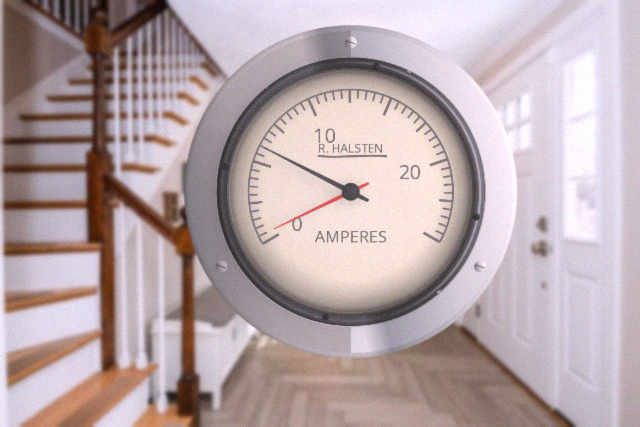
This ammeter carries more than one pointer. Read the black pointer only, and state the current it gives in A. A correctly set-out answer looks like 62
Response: 6
